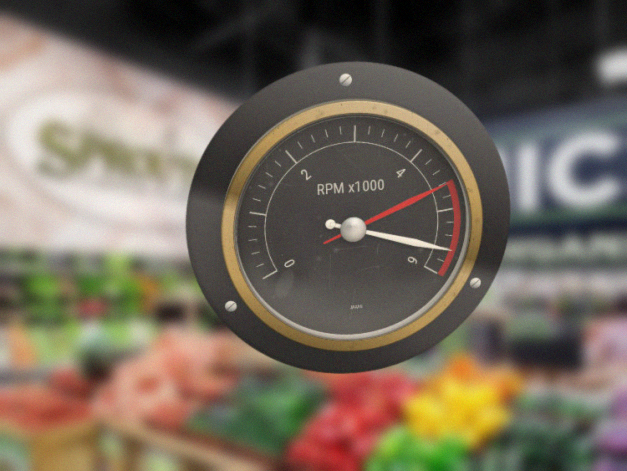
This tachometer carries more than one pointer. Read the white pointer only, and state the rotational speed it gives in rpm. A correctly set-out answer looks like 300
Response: 5600
